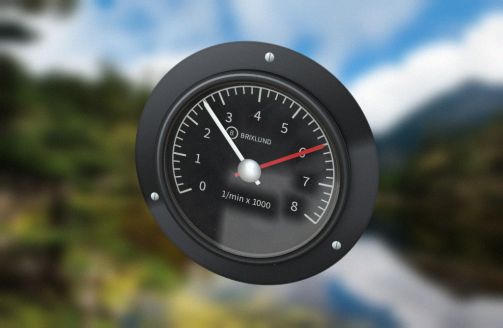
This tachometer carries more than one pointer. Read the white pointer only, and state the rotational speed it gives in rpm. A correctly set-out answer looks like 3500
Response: 2600
